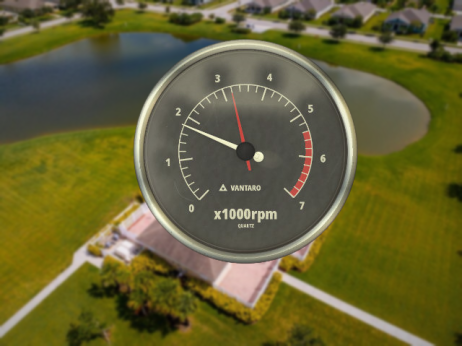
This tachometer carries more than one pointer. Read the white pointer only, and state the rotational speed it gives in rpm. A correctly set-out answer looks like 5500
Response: 1800
